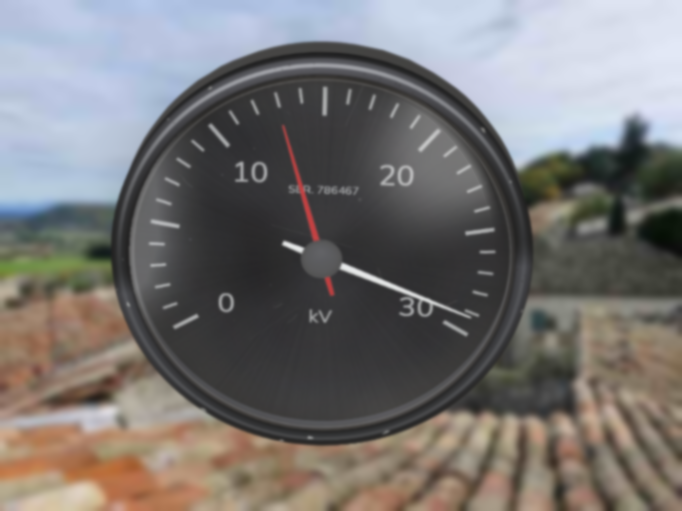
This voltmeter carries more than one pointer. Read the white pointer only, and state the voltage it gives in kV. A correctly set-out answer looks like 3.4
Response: 29
